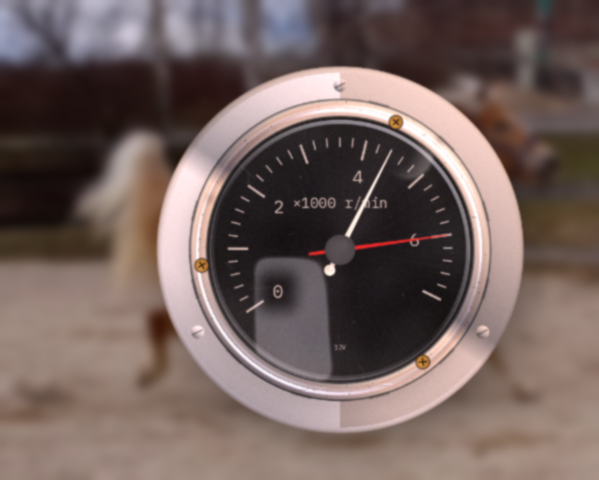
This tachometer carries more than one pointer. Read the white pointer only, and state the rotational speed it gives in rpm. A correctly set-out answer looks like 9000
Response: 4400
